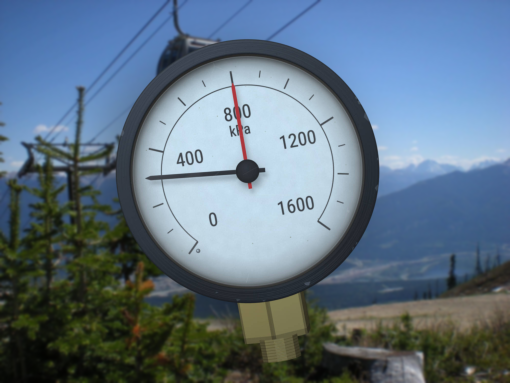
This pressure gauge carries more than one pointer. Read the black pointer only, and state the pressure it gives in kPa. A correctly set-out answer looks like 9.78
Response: 300
